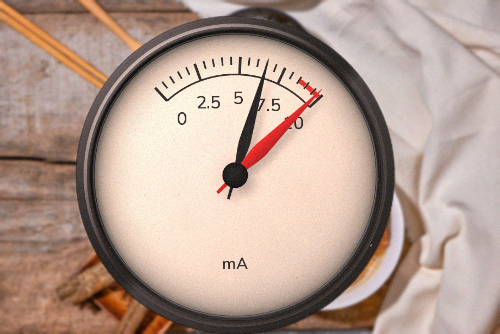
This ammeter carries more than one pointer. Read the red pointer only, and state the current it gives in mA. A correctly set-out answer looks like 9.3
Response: 9.75
